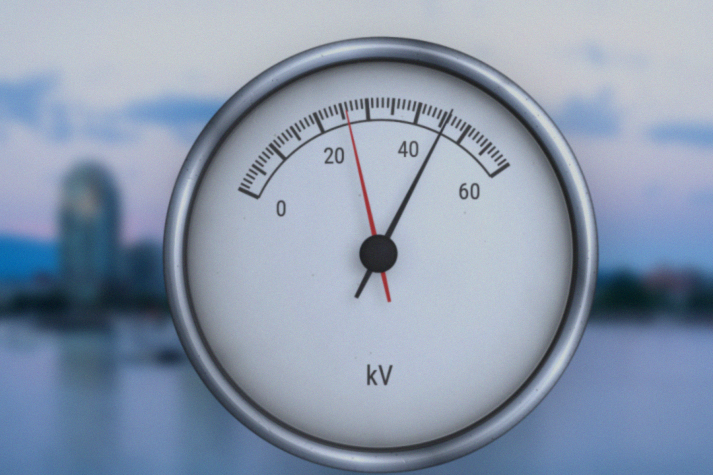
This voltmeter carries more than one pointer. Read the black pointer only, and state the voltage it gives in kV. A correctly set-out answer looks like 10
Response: 46
